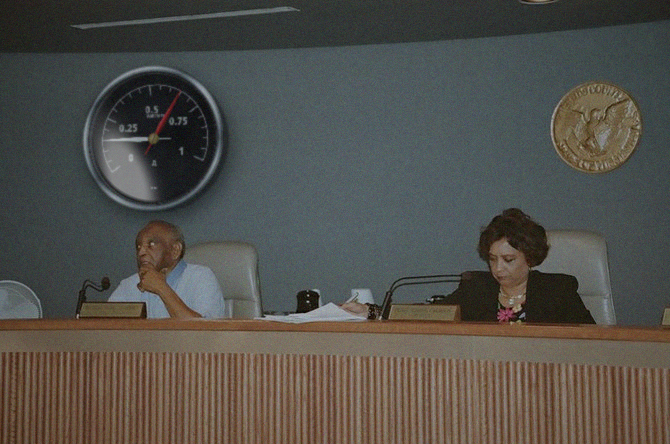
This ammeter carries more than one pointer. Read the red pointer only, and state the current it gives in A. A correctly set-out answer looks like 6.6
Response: 0.65
